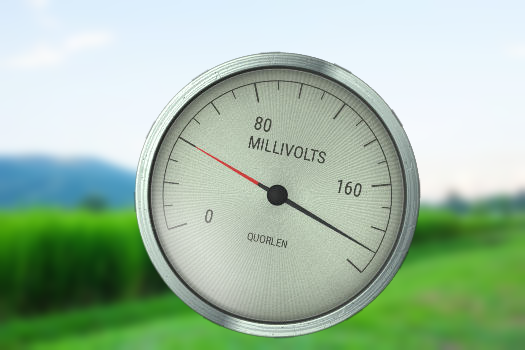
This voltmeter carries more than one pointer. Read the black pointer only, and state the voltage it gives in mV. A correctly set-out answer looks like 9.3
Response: 190
